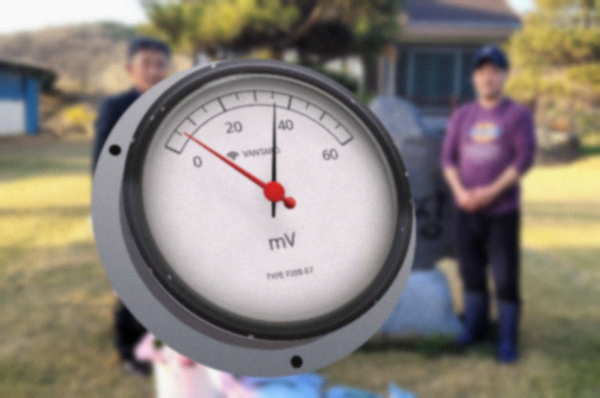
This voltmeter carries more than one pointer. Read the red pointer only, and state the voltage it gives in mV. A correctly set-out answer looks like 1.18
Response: 5
